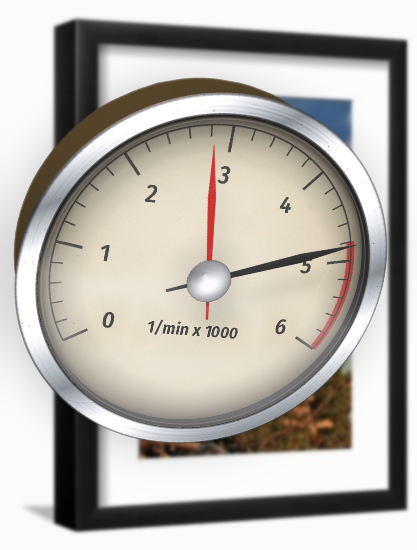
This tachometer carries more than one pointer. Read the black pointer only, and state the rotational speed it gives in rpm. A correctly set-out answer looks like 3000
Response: 4800
